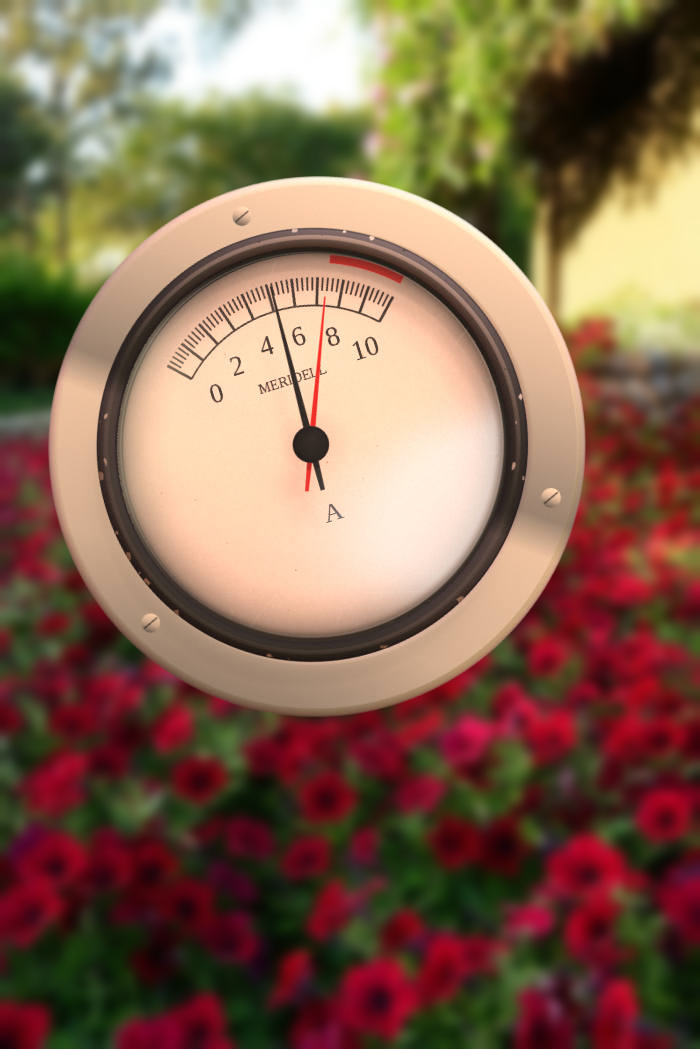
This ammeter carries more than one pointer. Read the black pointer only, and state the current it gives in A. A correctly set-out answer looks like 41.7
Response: 5.2
